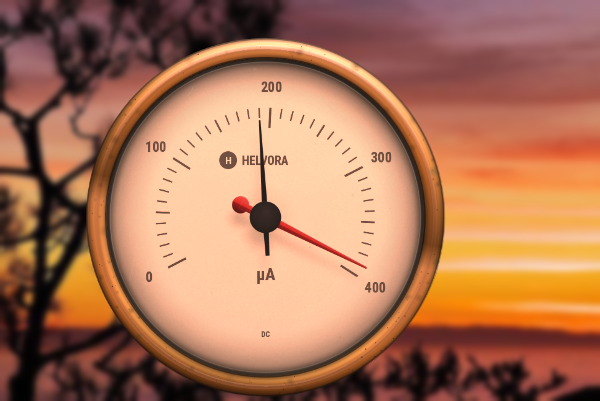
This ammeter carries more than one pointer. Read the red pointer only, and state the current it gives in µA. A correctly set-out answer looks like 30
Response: 390
